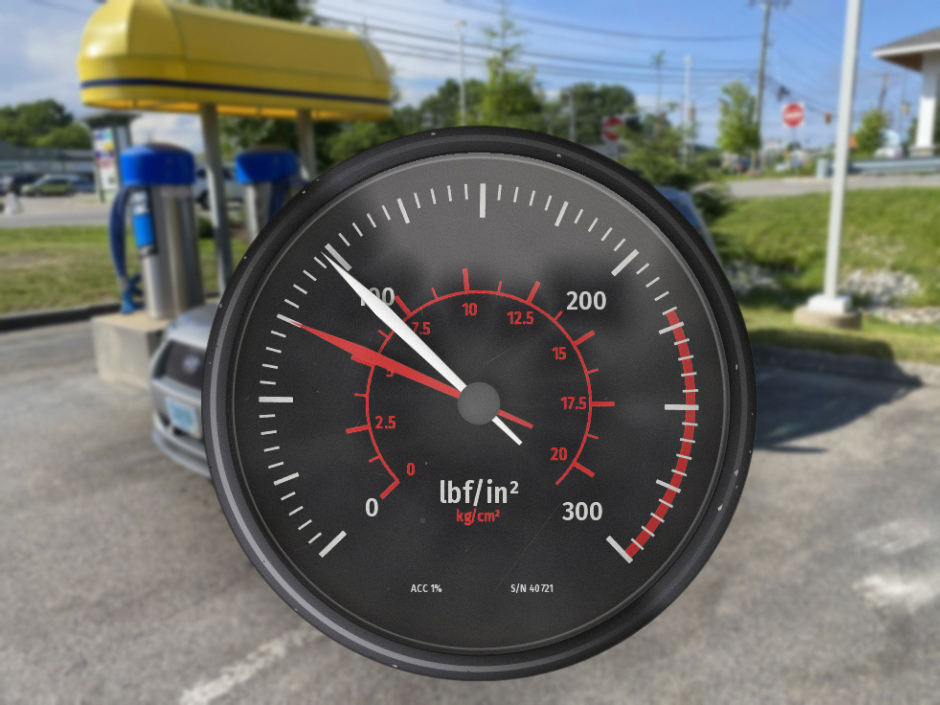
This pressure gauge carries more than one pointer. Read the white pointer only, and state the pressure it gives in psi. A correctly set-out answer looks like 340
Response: 97.5
